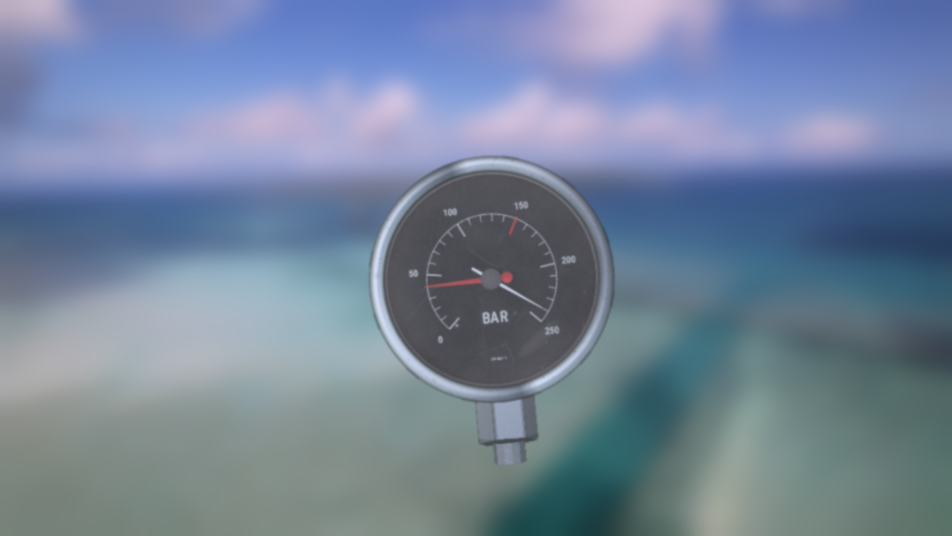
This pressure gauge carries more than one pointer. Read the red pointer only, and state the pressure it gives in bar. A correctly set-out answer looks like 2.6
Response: 40
